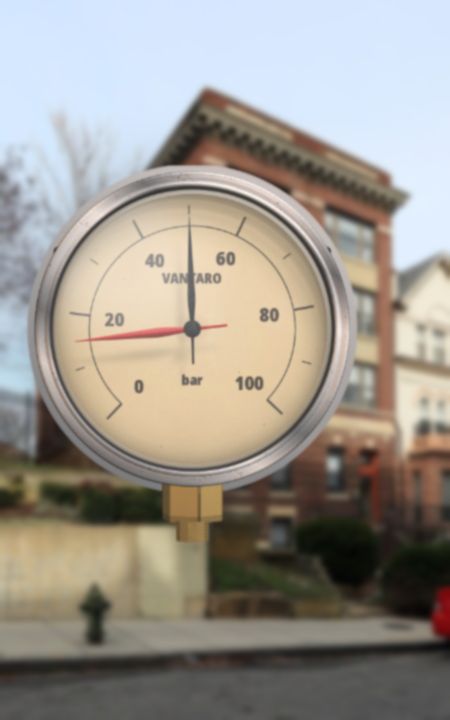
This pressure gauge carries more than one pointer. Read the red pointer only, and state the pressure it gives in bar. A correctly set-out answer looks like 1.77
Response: 15
